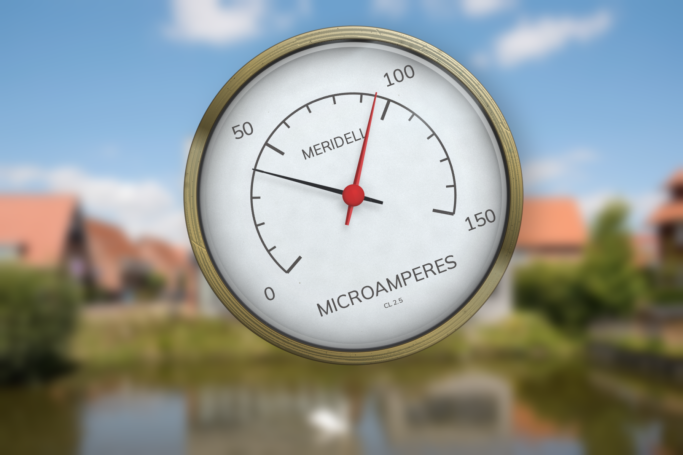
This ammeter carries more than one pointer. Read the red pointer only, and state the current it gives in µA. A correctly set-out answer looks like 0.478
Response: 95
